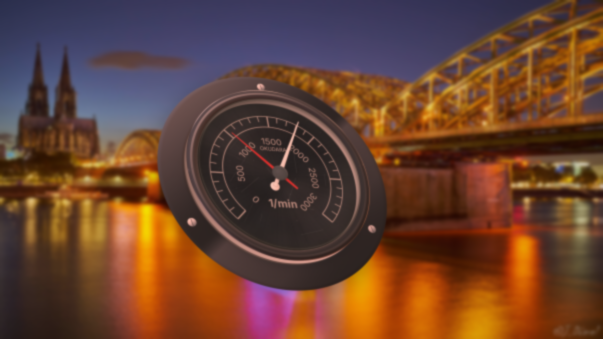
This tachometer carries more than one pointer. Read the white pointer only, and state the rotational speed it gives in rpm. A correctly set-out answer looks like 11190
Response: 1800
